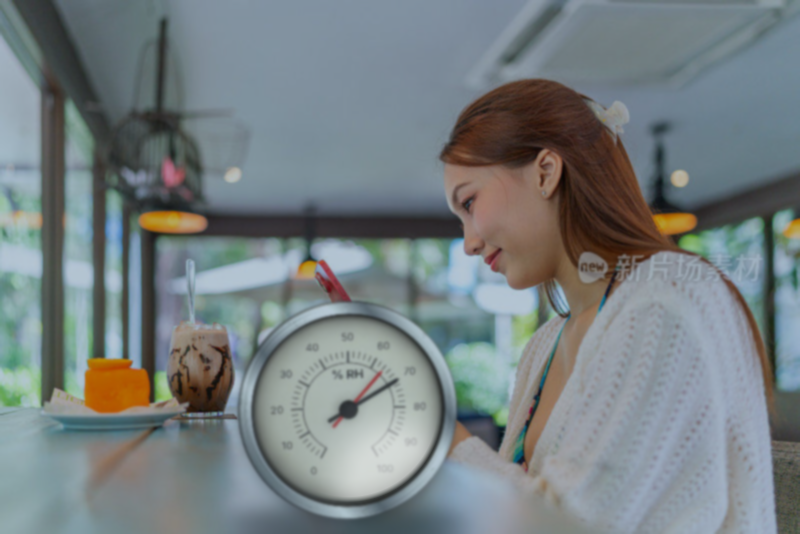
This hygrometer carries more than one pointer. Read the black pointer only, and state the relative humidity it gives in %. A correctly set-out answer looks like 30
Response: 70
